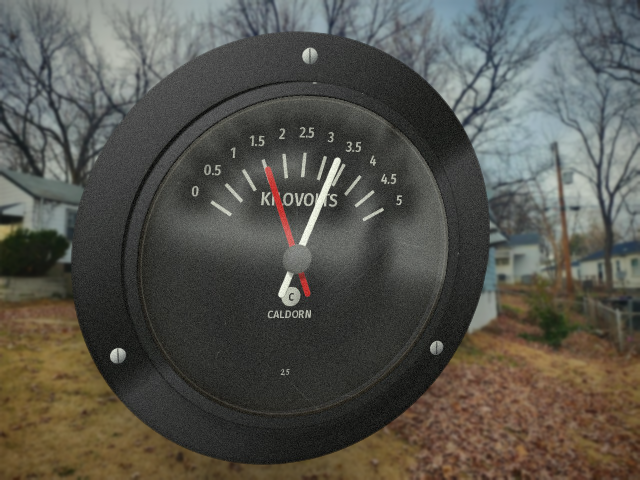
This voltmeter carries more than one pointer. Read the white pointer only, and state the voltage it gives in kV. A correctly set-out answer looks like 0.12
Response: 3.25
